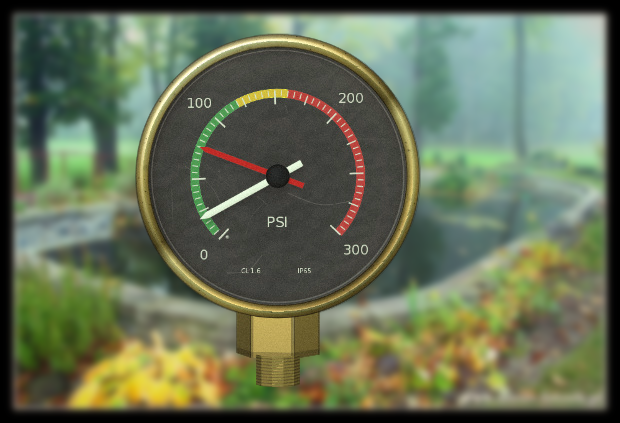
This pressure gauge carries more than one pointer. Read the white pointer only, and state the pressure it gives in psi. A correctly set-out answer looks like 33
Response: 20
